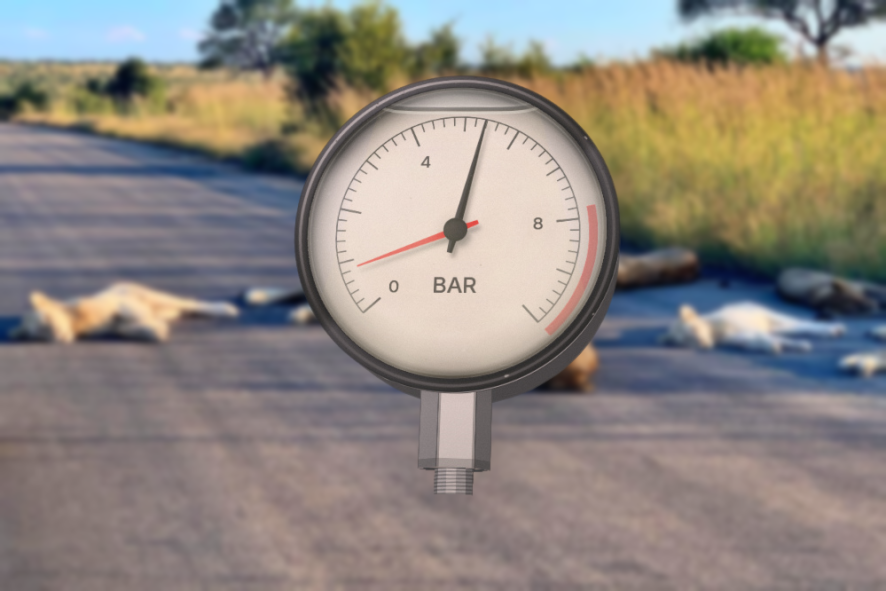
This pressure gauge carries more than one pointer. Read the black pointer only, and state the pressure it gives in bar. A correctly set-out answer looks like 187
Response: 5.4
